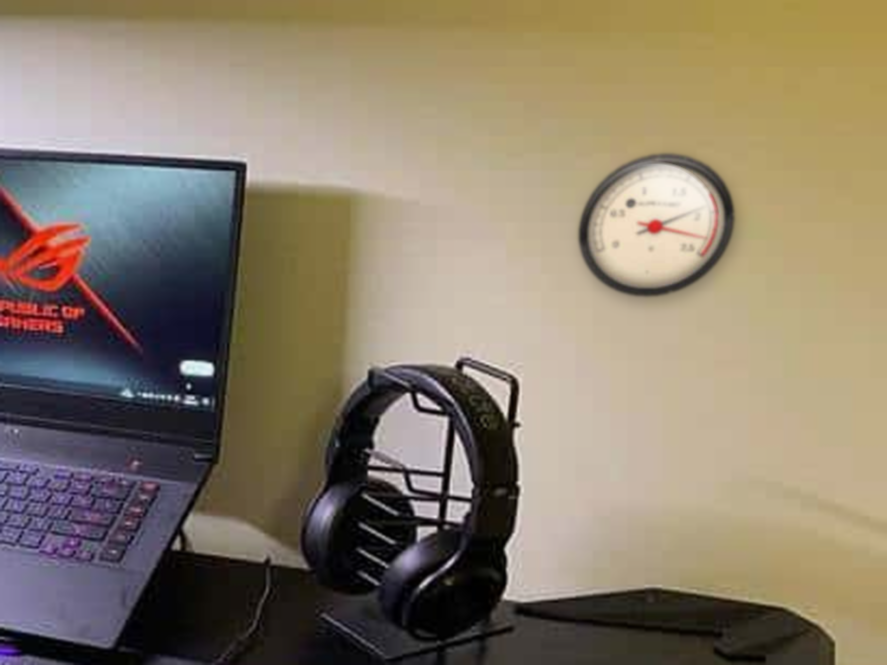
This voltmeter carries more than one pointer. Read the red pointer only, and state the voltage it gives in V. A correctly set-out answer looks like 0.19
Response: 2.3
